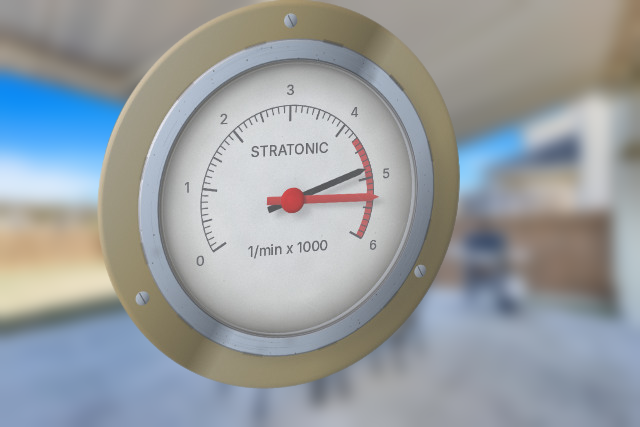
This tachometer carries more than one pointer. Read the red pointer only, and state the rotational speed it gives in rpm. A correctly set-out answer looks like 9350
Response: 5300
